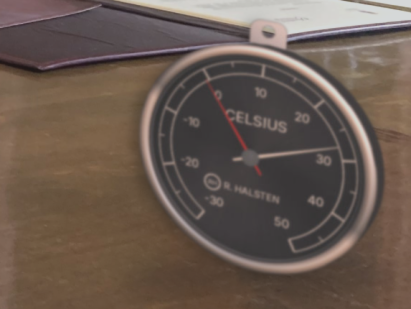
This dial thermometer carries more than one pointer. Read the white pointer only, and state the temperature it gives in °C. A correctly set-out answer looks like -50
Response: 27.5
